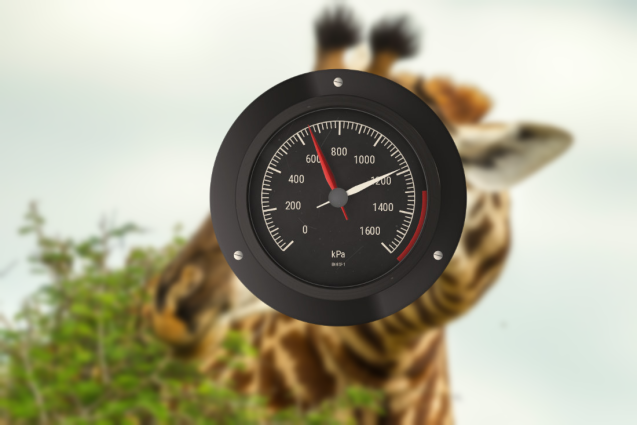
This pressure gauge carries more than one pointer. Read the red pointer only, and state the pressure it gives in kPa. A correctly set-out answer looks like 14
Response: 660
